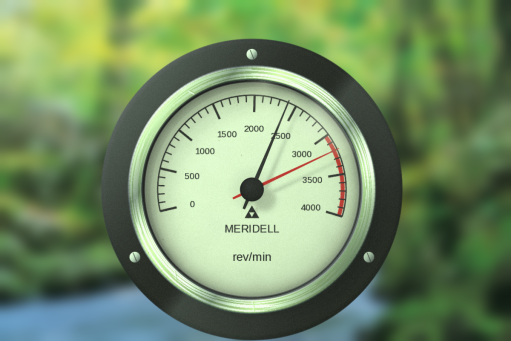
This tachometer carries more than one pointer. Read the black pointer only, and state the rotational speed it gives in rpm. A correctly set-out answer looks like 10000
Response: 2400
